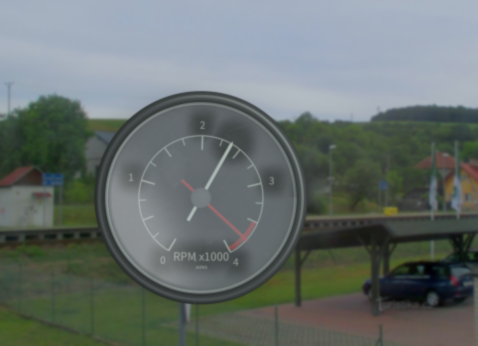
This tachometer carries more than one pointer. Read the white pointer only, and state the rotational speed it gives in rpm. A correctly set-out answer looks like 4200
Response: 2375
